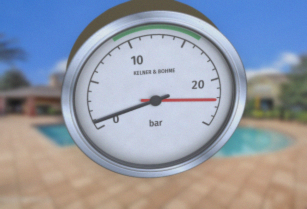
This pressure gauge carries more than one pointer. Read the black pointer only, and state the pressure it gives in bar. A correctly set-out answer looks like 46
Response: 1
